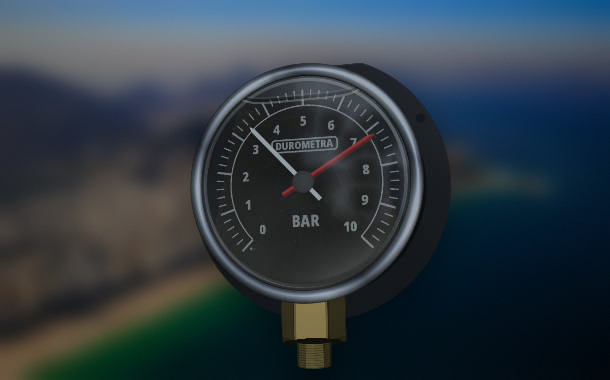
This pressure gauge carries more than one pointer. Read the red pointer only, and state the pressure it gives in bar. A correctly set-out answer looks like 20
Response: 7.2
